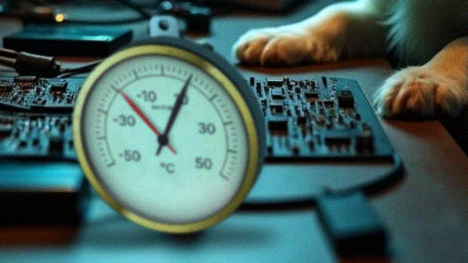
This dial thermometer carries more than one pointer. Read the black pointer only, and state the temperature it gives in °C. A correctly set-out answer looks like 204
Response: 10
